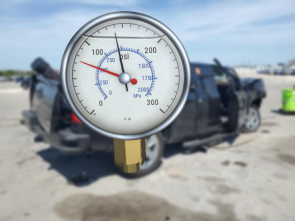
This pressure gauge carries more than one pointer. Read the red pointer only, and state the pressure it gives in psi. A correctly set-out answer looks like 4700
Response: 75
